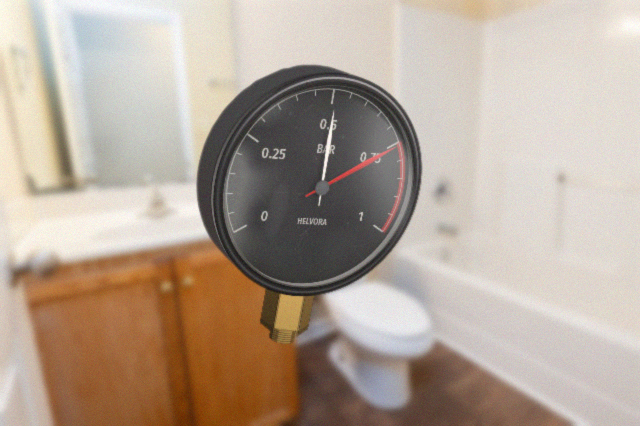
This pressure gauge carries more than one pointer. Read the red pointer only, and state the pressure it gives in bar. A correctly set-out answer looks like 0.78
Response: 0.75
